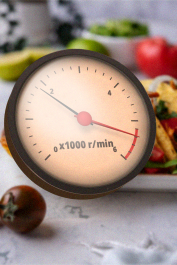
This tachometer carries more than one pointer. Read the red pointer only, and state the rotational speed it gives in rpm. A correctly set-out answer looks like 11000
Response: 5400
